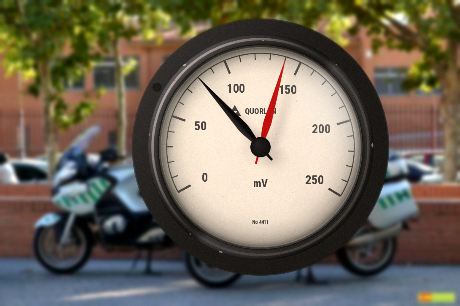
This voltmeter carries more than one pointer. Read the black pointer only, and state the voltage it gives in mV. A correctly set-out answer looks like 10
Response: 80
